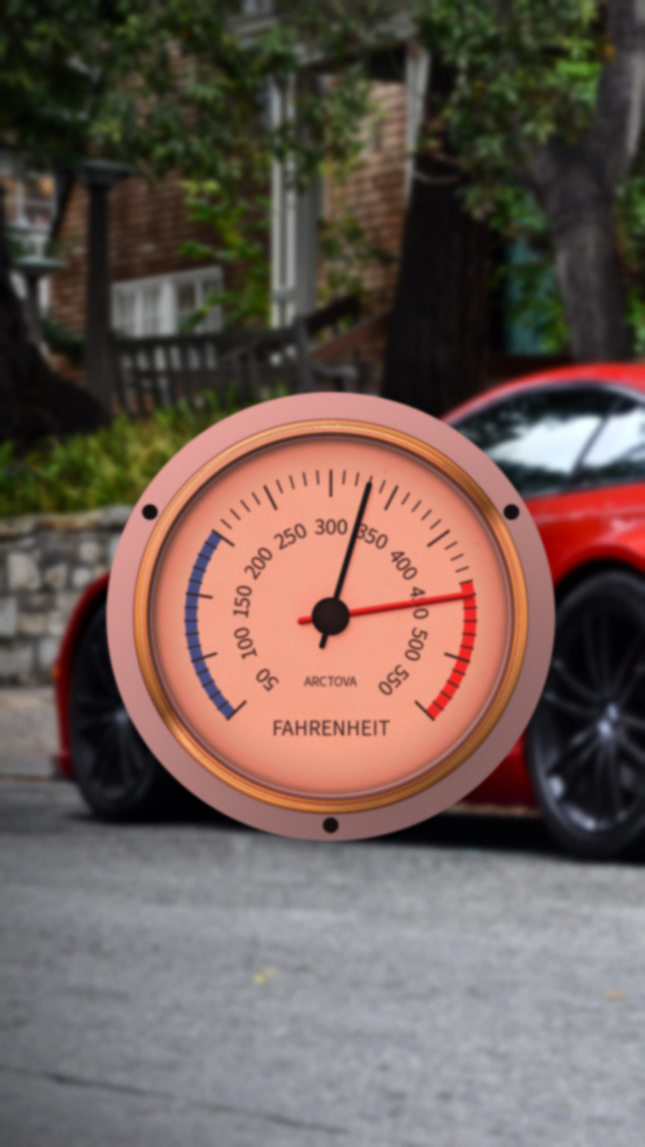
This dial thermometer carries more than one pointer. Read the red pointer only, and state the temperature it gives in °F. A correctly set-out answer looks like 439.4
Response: 450
